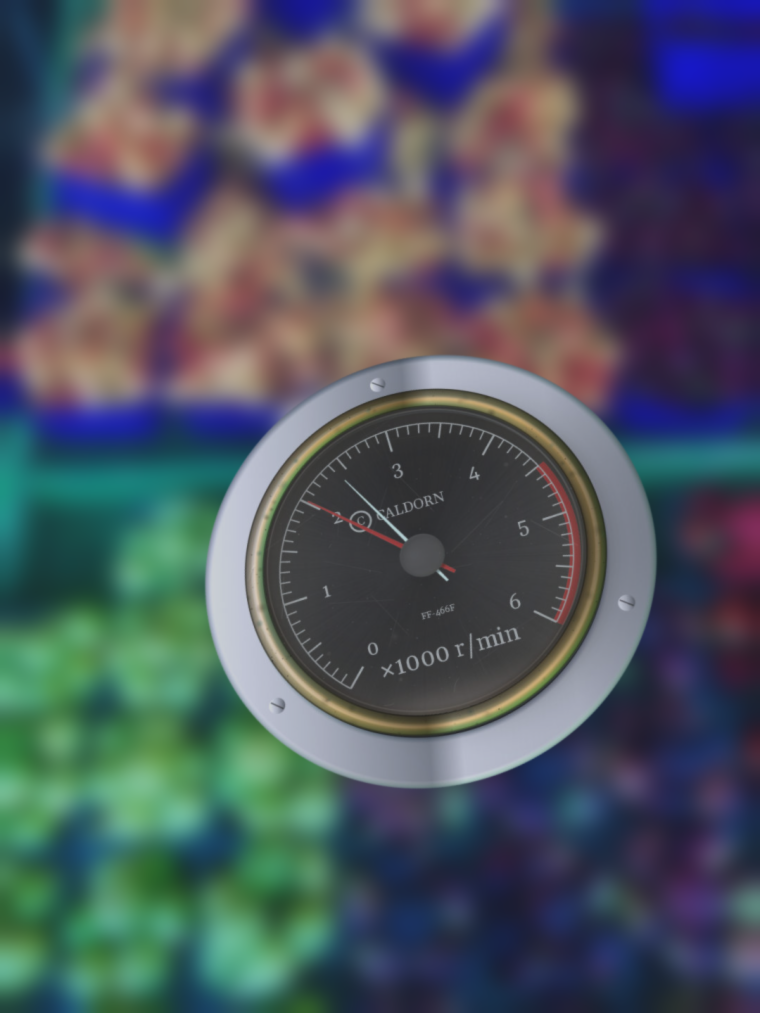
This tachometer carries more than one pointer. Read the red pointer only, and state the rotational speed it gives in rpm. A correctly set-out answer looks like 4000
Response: 2000
